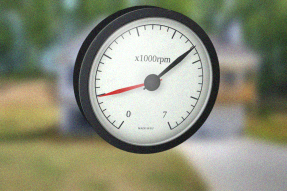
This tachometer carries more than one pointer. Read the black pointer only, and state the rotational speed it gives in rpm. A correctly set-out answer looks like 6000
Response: 4600
